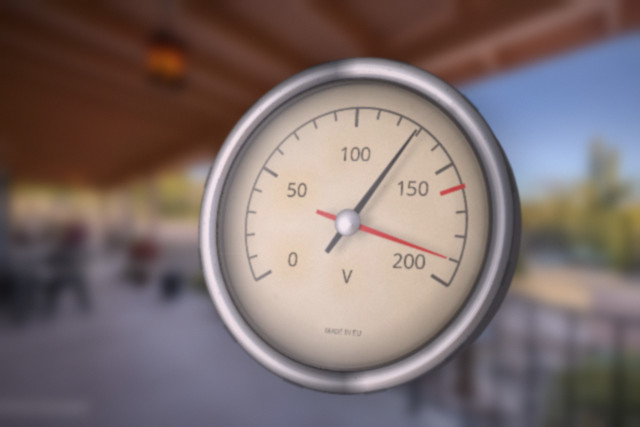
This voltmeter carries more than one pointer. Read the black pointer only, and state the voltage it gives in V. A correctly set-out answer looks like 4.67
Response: 130
